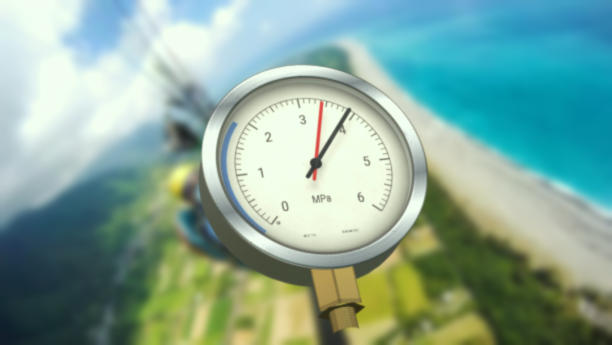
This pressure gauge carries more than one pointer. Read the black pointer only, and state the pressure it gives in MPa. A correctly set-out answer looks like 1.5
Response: 3.9
